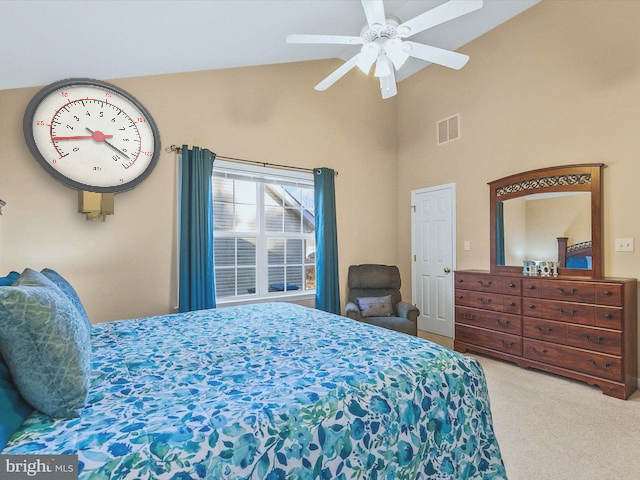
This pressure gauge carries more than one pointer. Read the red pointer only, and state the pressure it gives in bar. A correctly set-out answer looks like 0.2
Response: 1
